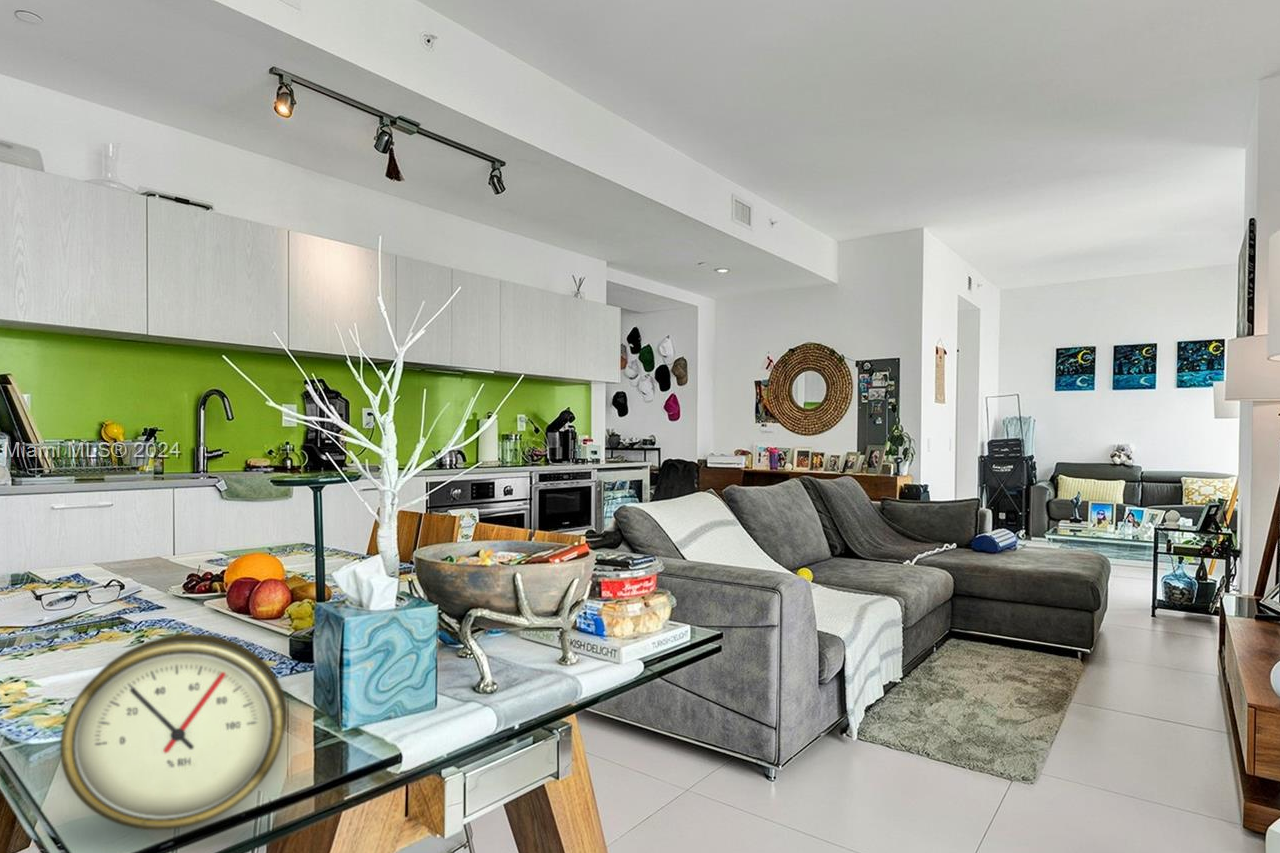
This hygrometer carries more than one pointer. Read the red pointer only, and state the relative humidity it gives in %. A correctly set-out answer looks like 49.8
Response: 70
